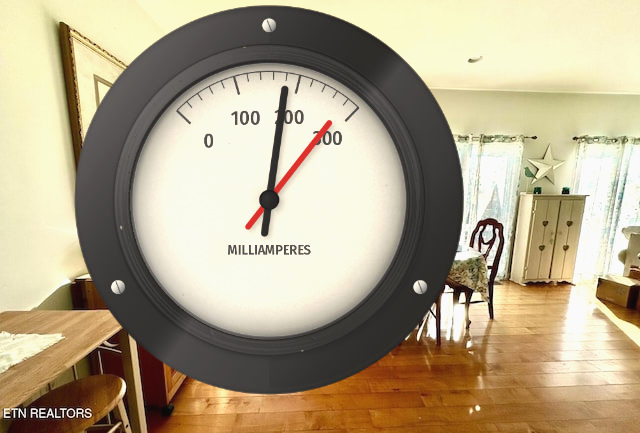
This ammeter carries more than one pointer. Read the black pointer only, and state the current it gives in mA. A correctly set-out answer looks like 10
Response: 180
